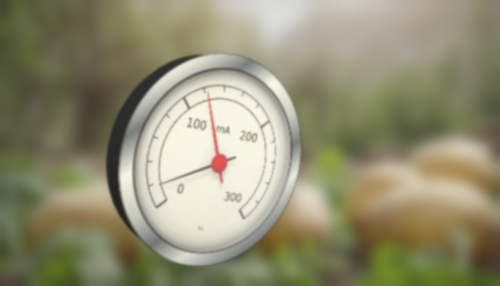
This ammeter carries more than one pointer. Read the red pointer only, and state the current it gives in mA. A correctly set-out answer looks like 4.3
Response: 120
